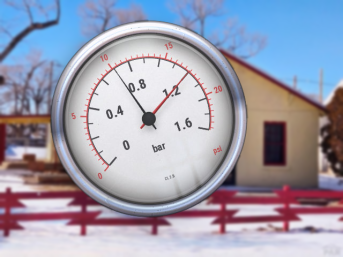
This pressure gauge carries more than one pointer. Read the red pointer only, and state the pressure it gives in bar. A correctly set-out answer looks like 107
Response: 1.2
